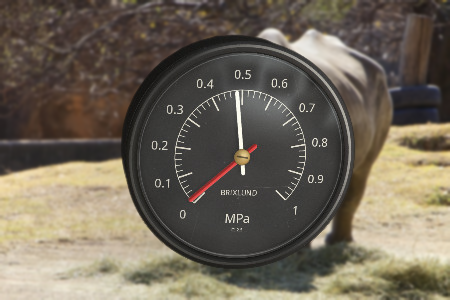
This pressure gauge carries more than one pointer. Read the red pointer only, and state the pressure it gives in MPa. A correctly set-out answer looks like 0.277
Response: 0.02
